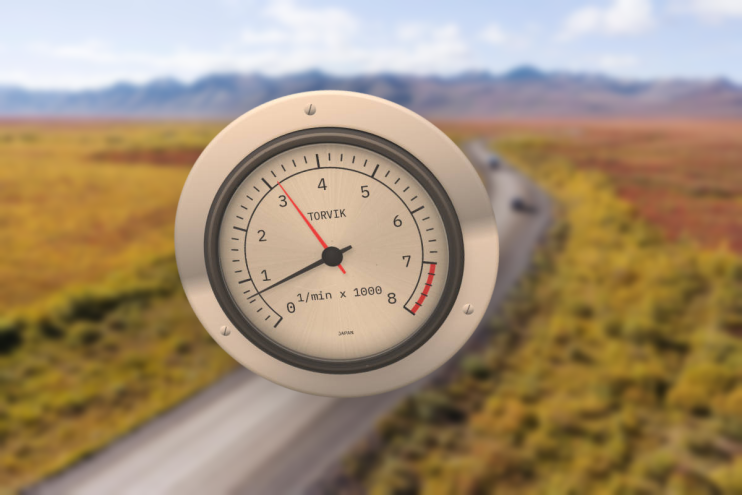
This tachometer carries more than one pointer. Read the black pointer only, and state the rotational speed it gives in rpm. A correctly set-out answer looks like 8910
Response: 700
